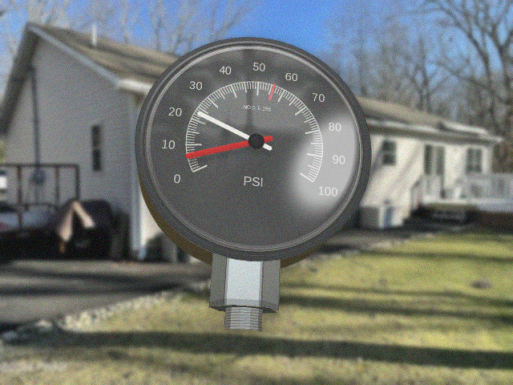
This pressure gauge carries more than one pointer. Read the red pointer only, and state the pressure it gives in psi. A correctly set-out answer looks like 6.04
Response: 5
